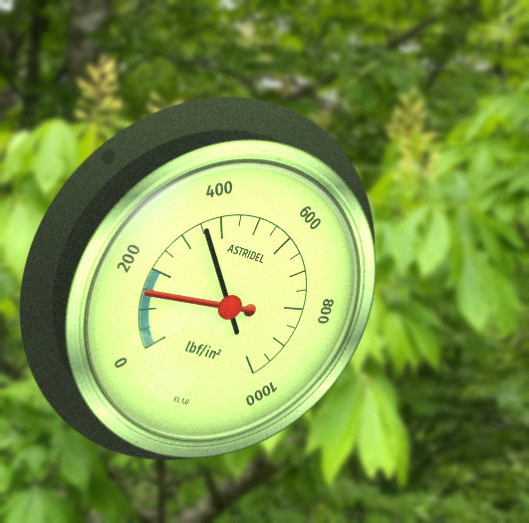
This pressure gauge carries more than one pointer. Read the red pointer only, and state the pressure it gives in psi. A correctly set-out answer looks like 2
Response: 150
